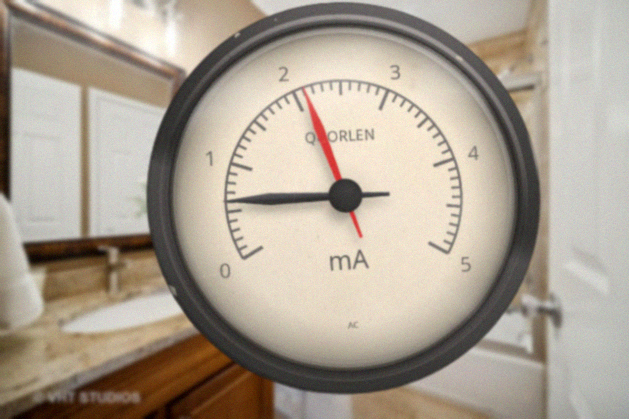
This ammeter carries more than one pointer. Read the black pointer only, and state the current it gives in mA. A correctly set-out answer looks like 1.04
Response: 0.6
